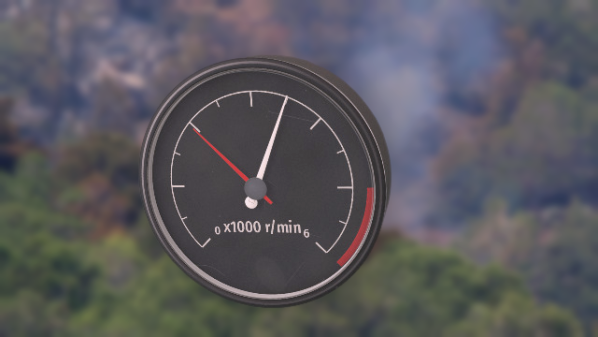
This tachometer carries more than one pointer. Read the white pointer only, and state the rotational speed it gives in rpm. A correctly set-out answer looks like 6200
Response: 3500
